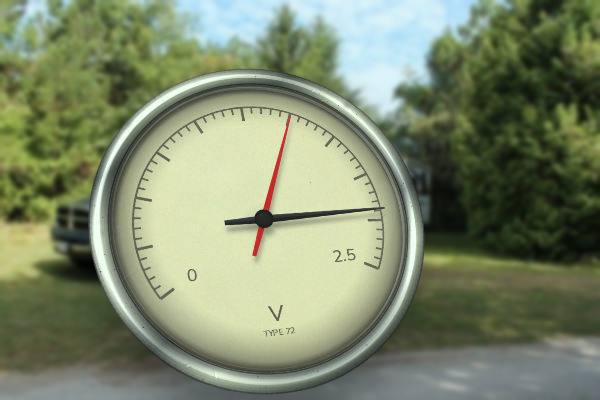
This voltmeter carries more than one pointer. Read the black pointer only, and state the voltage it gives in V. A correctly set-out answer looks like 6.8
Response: 2.2
